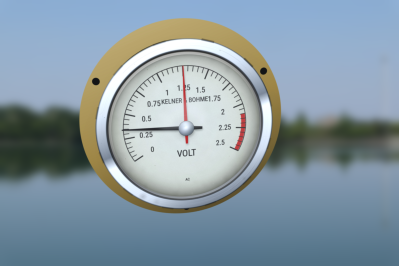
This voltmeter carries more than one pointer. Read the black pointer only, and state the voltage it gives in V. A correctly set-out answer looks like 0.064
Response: 0.35
